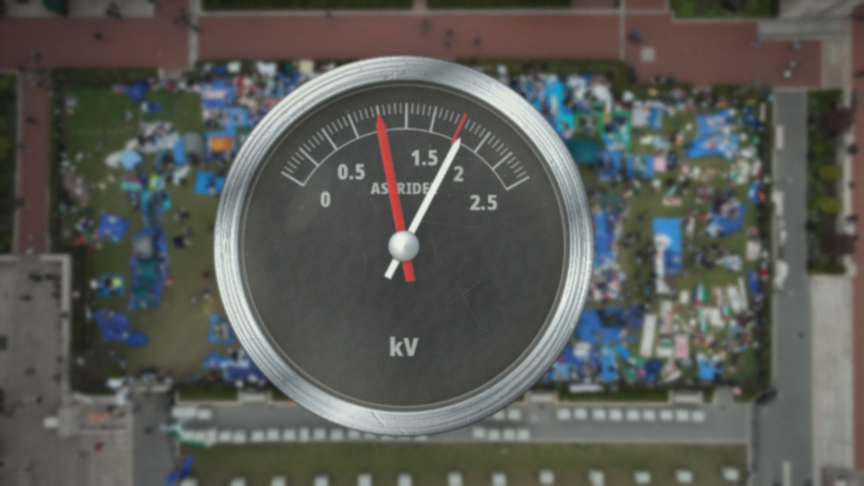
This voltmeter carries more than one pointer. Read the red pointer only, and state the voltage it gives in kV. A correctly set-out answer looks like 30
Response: 1
